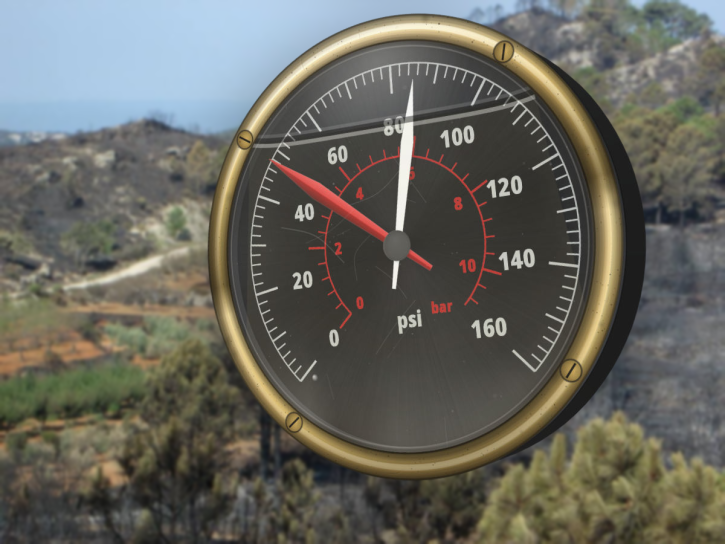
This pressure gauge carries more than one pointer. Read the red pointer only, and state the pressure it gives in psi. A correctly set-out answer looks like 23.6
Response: 48
